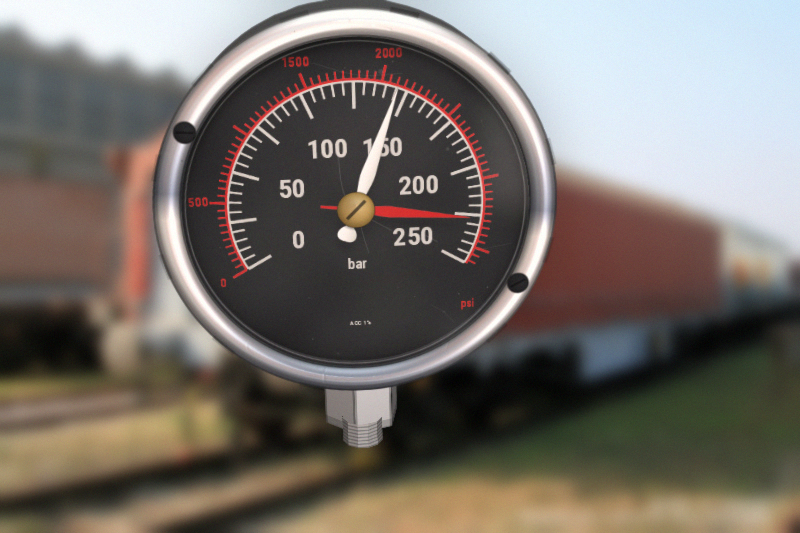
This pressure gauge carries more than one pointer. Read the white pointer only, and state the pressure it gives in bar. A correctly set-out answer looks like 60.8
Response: 145
